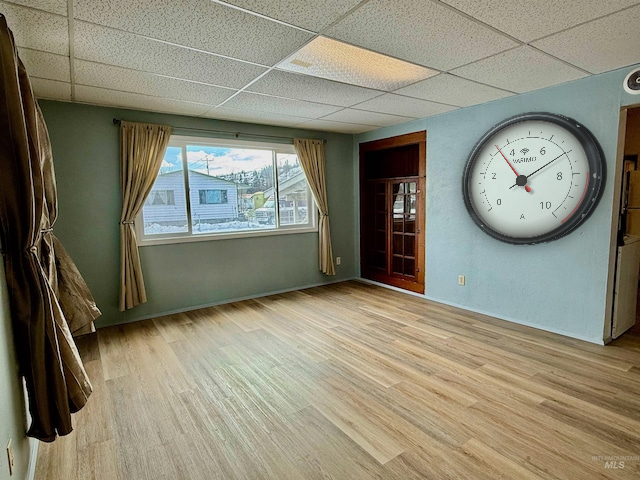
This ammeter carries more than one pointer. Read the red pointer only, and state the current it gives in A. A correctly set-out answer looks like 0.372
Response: 3.5
